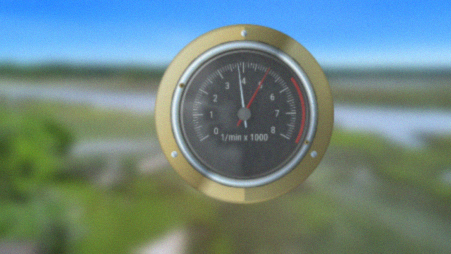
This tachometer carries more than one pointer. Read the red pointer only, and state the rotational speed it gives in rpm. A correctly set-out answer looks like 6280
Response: 5000
